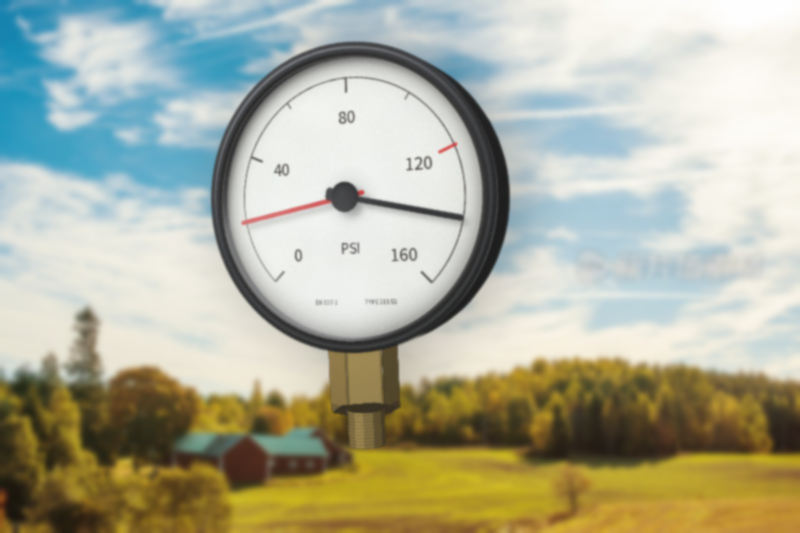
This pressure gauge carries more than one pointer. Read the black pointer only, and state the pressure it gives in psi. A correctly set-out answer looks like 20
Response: 140
